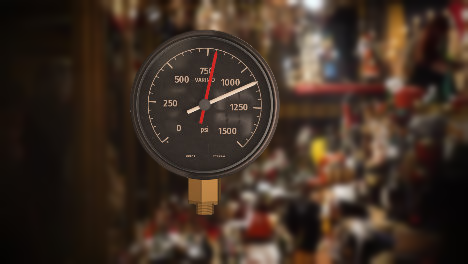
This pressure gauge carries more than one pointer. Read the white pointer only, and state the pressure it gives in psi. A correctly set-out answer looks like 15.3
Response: 1100
